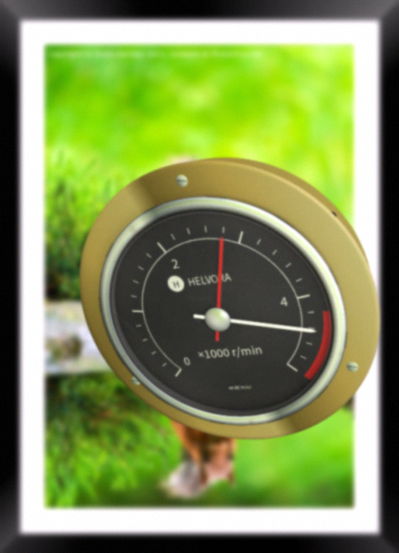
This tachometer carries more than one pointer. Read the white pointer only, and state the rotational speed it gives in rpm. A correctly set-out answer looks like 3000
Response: 4400
